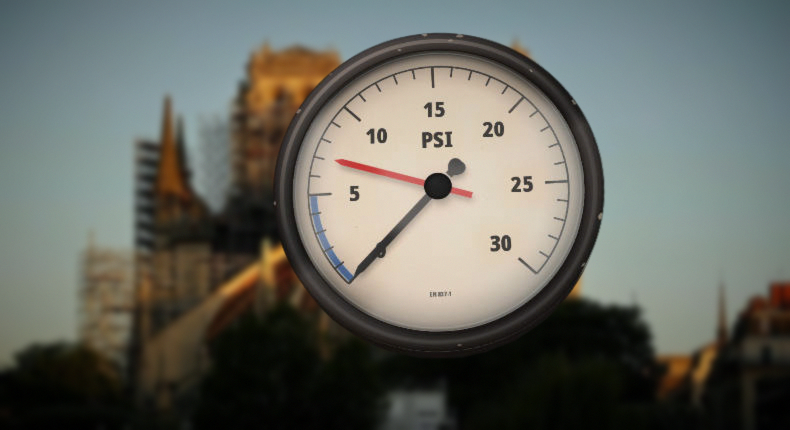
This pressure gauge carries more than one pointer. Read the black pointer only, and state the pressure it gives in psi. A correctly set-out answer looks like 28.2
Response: 0
